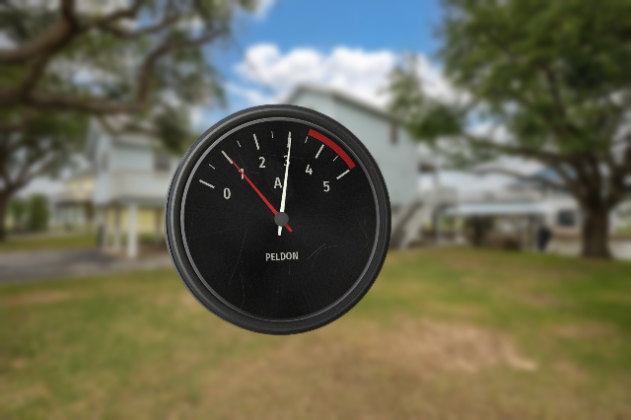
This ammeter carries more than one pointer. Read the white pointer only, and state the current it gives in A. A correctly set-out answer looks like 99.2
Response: 3
